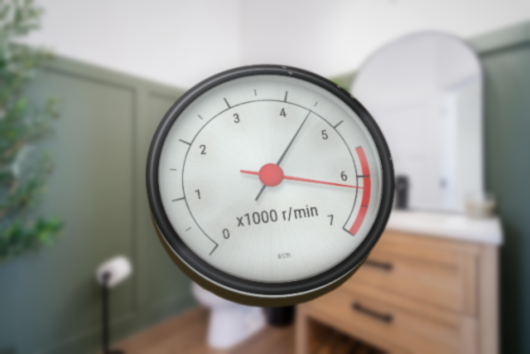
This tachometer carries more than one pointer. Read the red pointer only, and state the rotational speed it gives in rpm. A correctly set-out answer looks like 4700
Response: 6250
